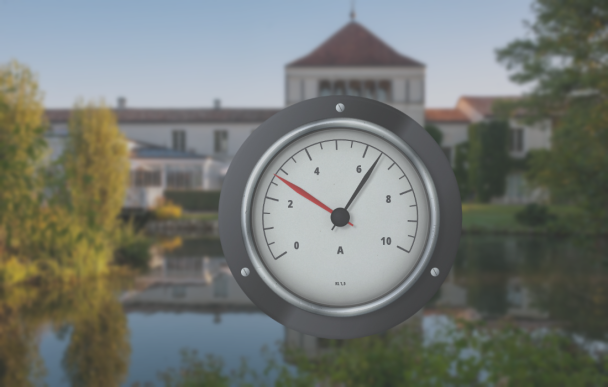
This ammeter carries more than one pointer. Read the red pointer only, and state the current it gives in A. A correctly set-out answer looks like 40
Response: 2.75
